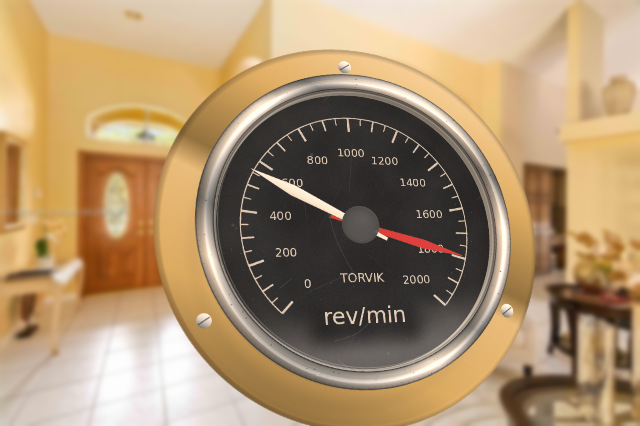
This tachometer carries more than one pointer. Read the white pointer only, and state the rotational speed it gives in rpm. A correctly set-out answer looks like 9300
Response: 550
